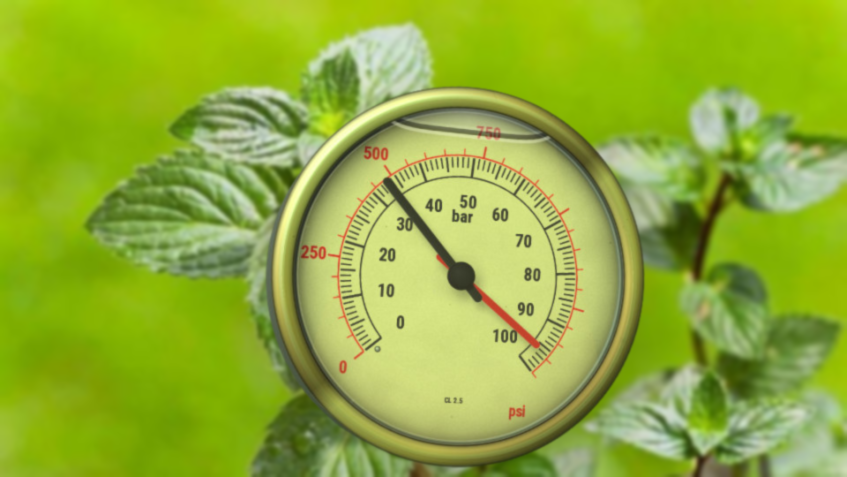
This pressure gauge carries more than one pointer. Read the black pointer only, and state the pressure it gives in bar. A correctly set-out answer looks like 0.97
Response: 33
